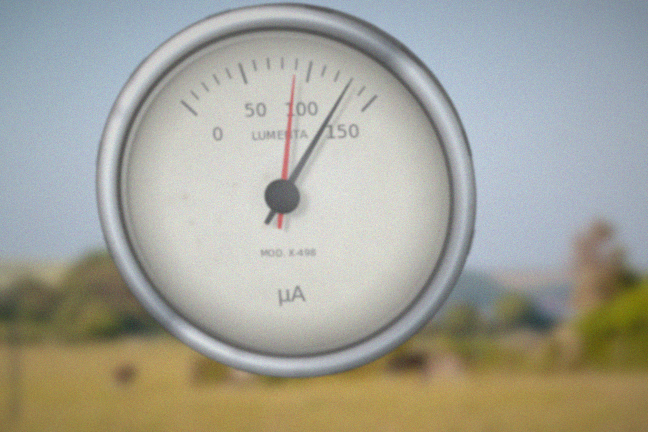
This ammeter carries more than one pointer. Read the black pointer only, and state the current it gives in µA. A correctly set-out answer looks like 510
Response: 130
